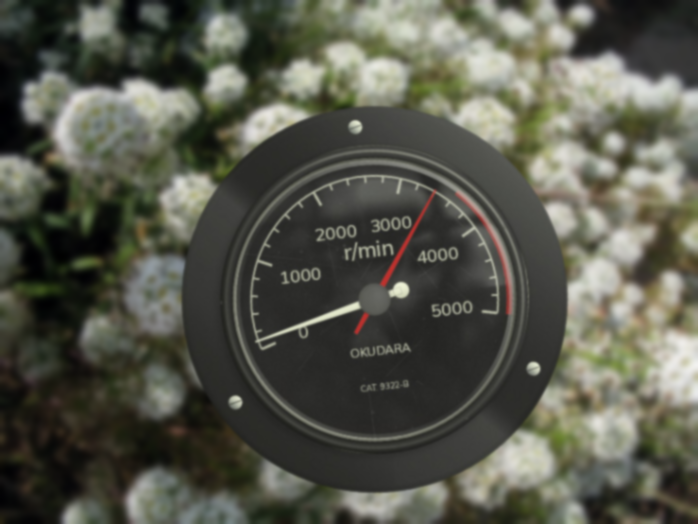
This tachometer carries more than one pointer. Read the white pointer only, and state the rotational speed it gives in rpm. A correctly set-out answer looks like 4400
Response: 100
